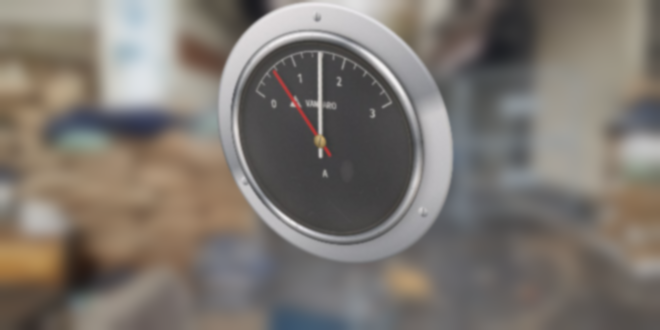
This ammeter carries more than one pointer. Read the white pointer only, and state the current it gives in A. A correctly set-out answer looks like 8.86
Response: 1.6
